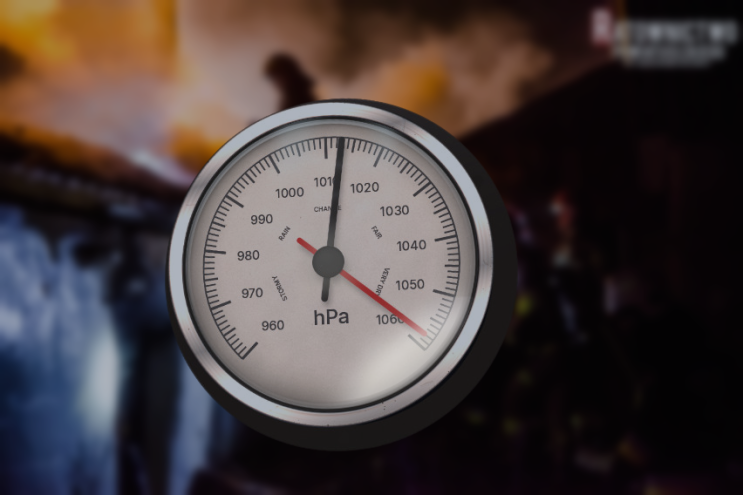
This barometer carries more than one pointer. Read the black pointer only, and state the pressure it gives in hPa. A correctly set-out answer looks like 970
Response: 1013
